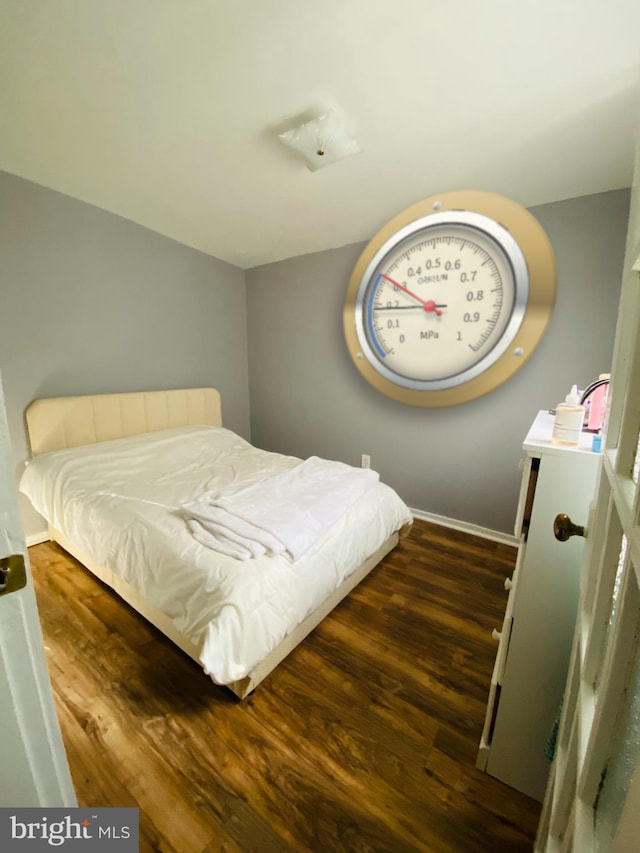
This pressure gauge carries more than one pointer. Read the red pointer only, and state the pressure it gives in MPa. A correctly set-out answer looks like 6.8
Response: 0.3
